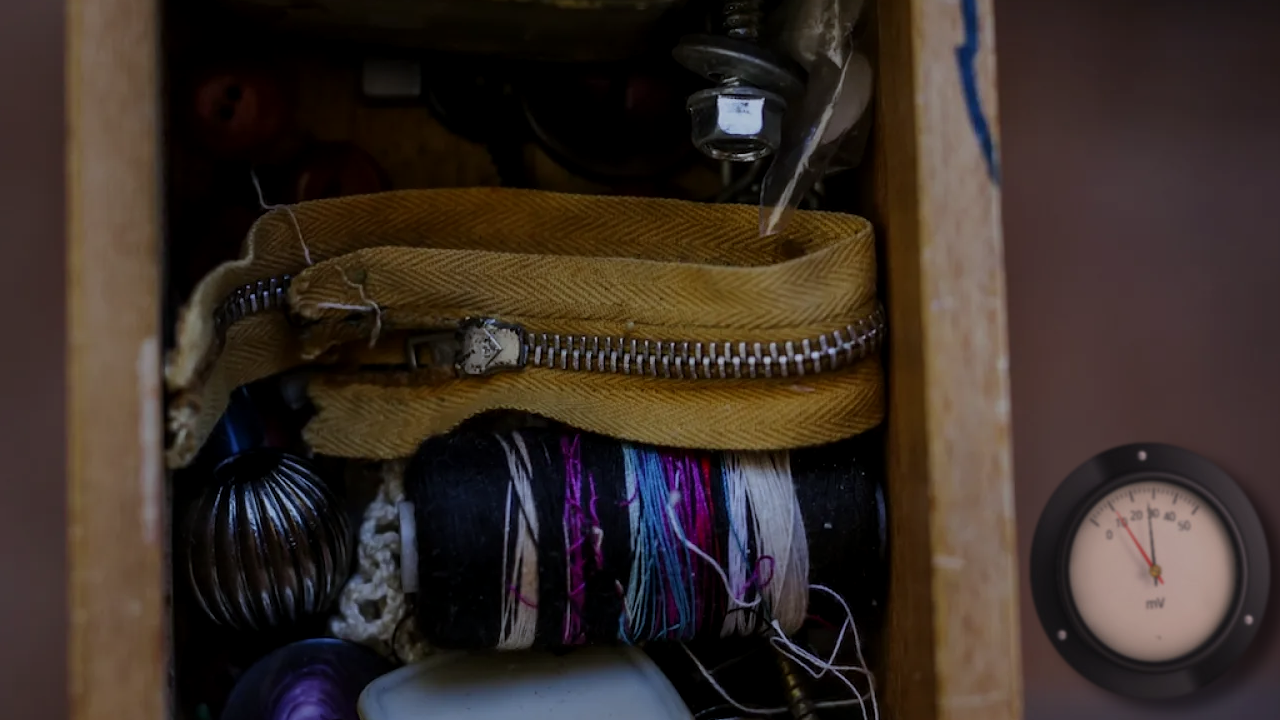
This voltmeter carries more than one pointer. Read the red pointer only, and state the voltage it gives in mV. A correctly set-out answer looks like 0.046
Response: 10
